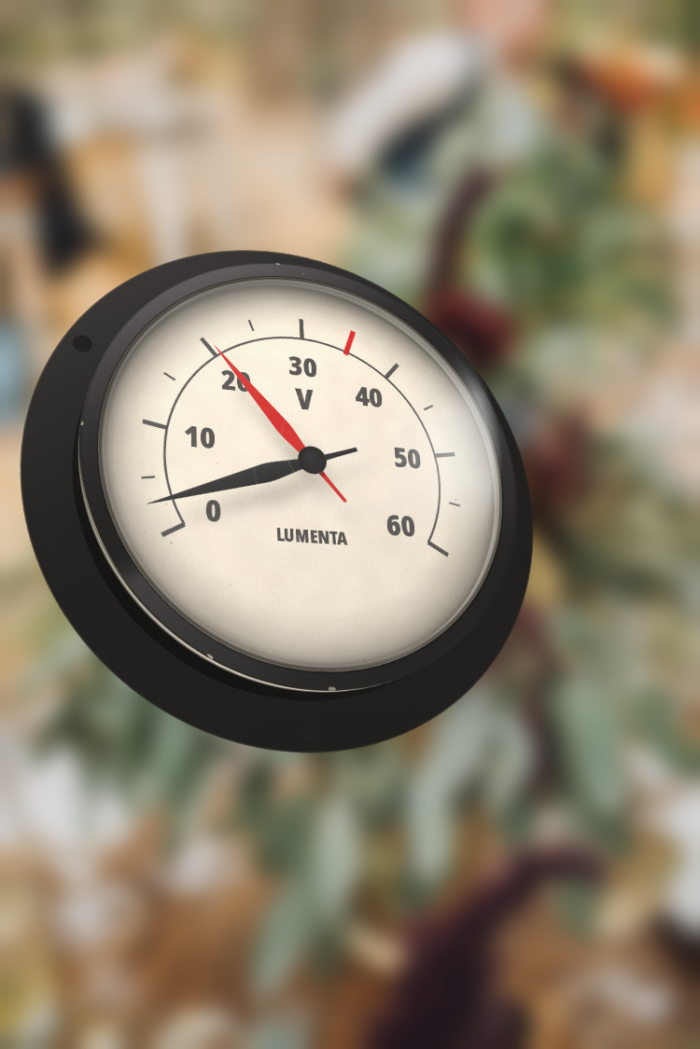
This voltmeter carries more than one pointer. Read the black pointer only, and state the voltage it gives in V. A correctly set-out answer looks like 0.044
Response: 2.5
